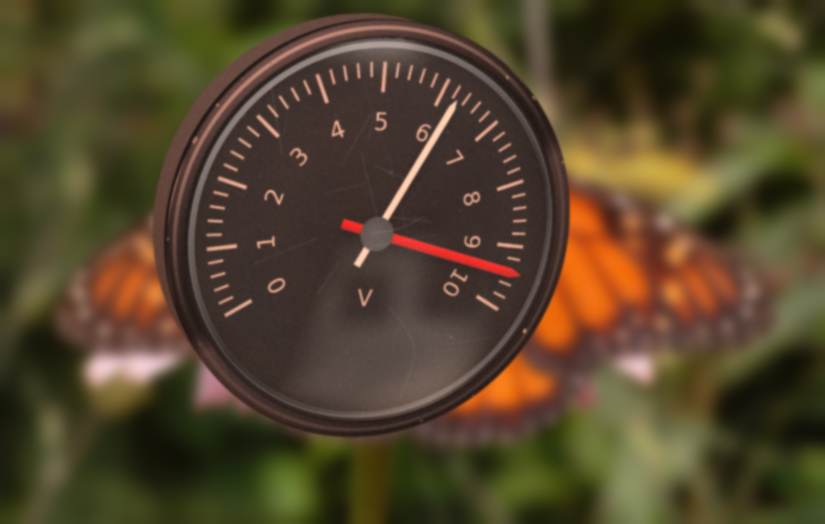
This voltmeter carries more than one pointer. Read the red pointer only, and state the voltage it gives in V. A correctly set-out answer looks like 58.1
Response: 9.4
